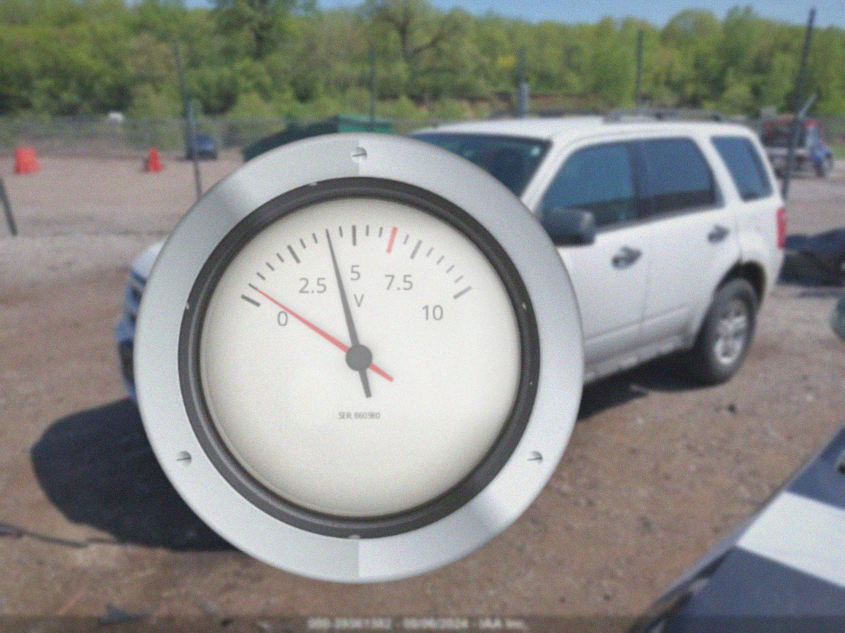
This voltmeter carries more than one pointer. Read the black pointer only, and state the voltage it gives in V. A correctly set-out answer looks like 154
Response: 4
